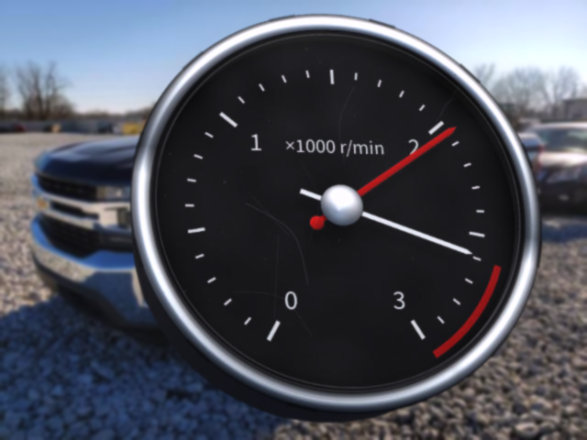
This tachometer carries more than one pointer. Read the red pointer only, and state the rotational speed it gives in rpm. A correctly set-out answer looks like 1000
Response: 2050
